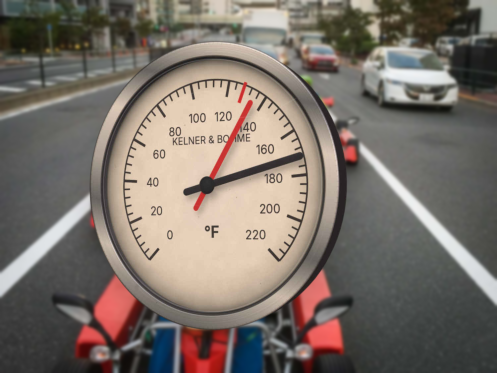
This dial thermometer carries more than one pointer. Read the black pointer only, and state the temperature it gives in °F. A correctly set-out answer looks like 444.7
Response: 172
